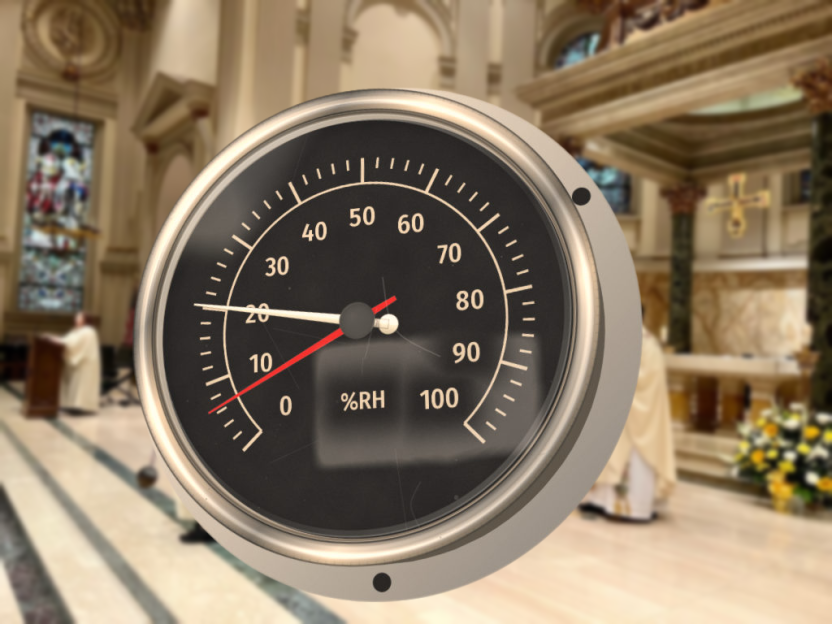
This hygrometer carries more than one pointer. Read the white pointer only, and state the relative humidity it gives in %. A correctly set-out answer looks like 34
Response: 20
